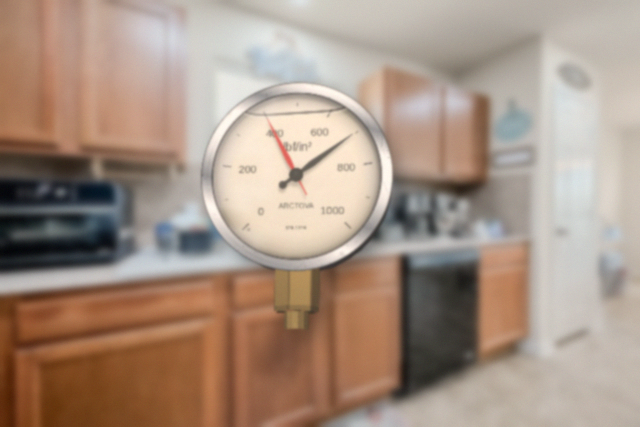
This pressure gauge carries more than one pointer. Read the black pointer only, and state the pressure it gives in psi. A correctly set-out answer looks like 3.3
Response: 700
